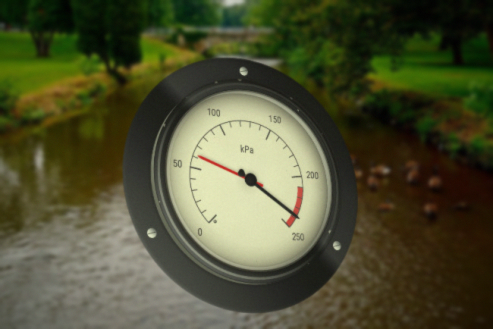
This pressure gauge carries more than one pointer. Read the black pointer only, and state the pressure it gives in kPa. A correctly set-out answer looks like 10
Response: 240
